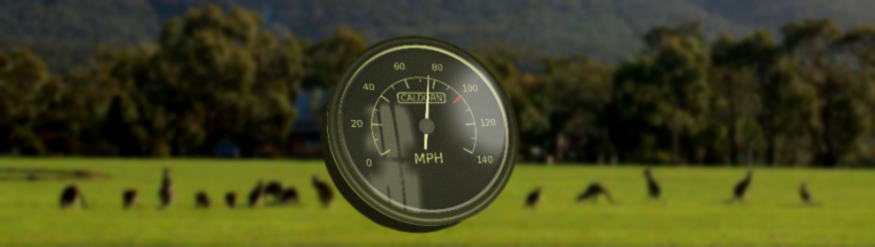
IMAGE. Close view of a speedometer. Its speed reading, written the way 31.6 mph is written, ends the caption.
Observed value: 75 mph
